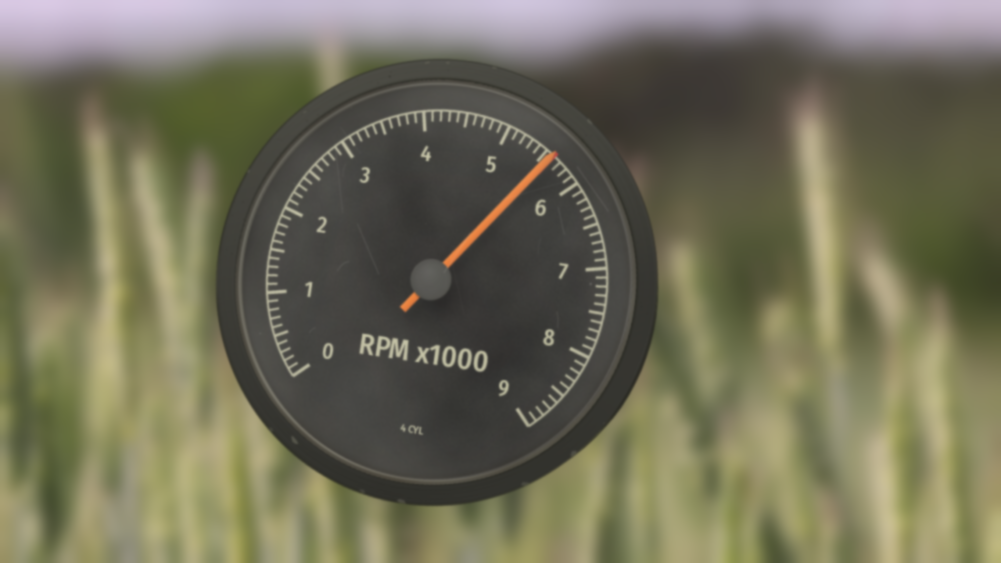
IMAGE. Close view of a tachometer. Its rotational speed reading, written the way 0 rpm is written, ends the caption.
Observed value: 5600 rpm
